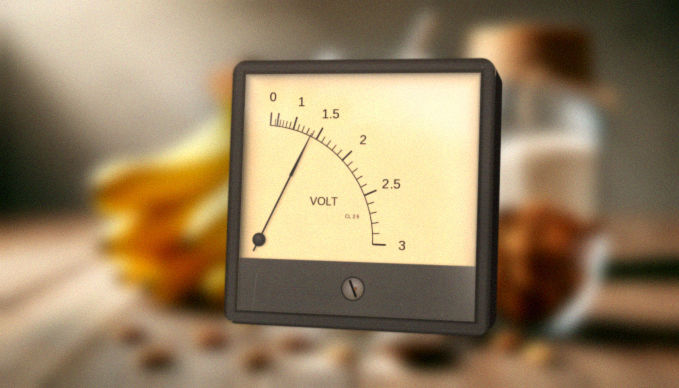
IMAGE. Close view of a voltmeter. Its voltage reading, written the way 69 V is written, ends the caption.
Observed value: 1.4 V
